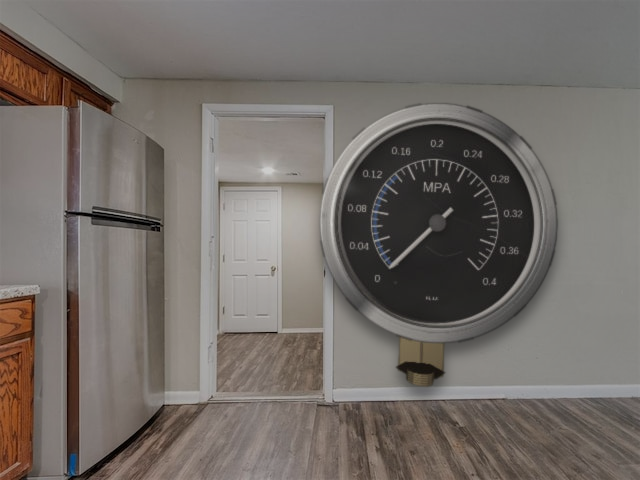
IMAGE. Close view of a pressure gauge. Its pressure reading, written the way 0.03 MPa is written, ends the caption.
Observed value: 0 MPa
